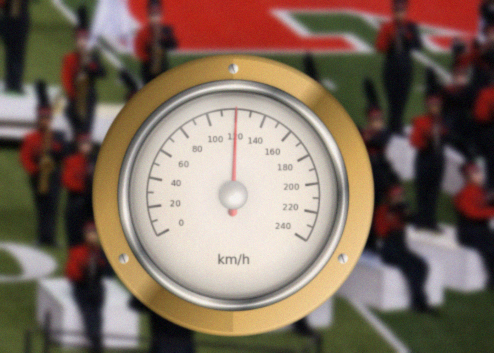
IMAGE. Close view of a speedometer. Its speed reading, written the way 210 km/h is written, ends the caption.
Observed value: 120 km/h
